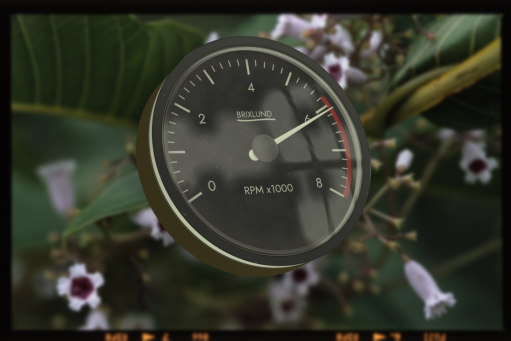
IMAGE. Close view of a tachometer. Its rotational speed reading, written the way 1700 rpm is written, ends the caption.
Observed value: 6100 rpm
